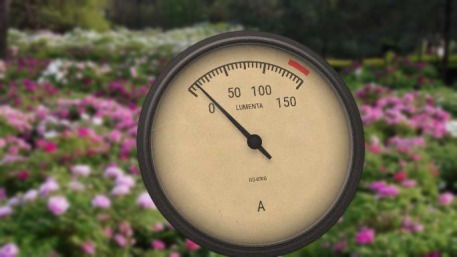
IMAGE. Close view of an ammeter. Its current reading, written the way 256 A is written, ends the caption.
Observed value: 10 A
